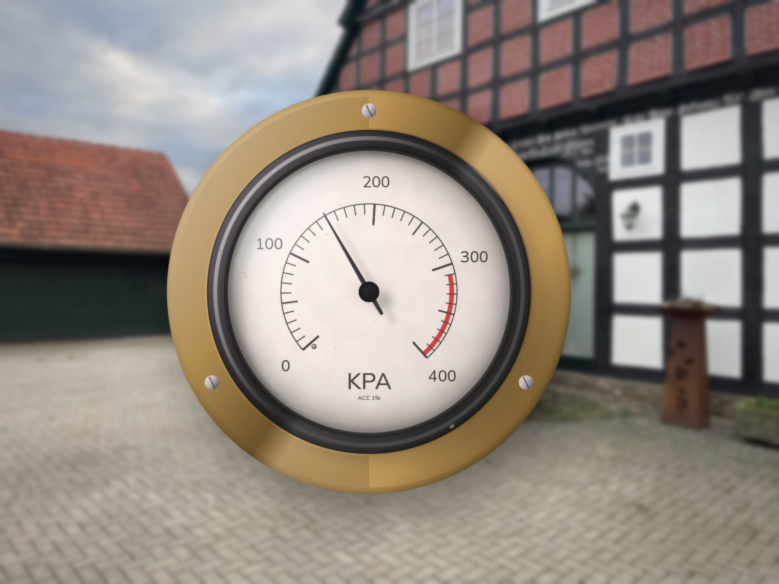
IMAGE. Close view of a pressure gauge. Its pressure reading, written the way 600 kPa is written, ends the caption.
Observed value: 150 kPa
